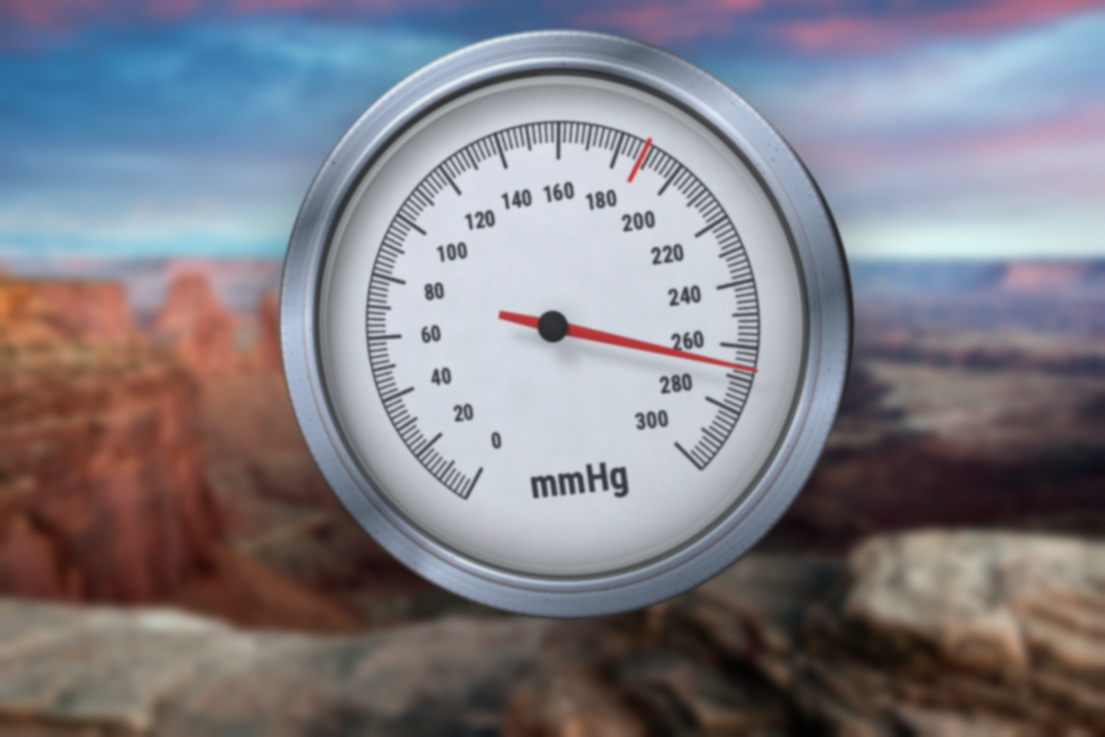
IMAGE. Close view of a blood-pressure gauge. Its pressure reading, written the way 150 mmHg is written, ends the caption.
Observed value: 266 mmHg
